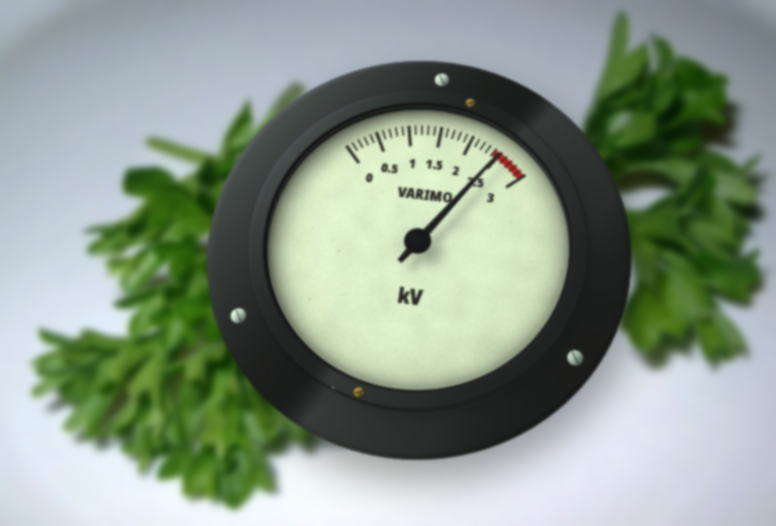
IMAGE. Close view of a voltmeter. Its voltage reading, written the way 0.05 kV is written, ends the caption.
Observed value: 2.5 kV
